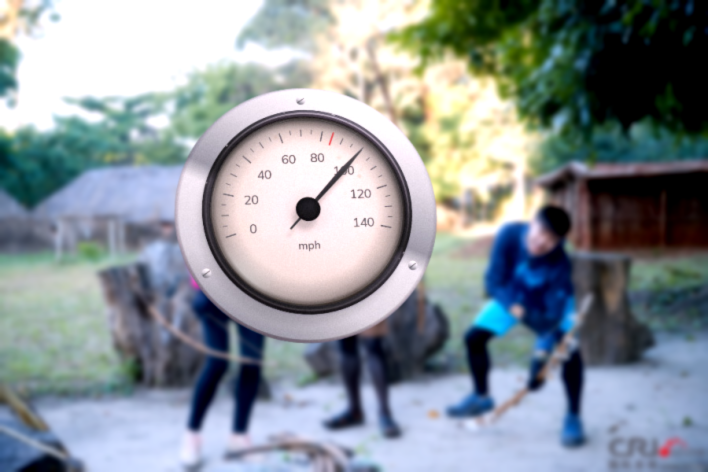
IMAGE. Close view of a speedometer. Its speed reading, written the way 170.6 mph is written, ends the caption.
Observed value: 100 mph
